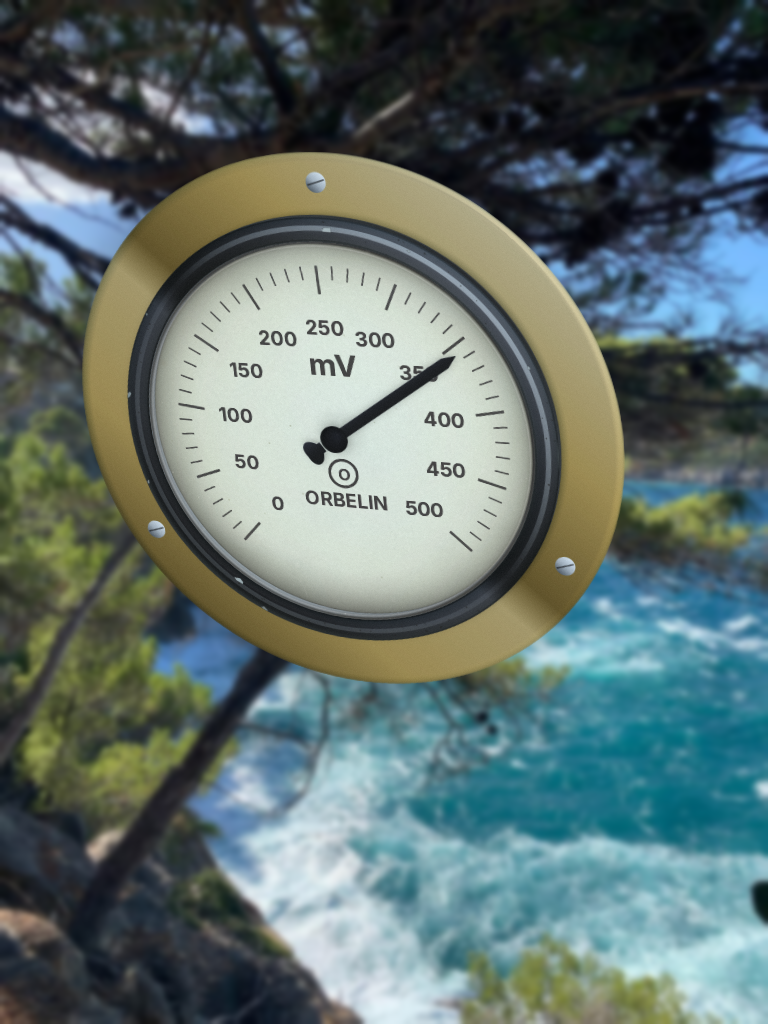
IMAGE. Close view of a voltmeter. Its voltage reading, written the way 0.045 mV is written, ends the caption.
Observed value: 355 mV
